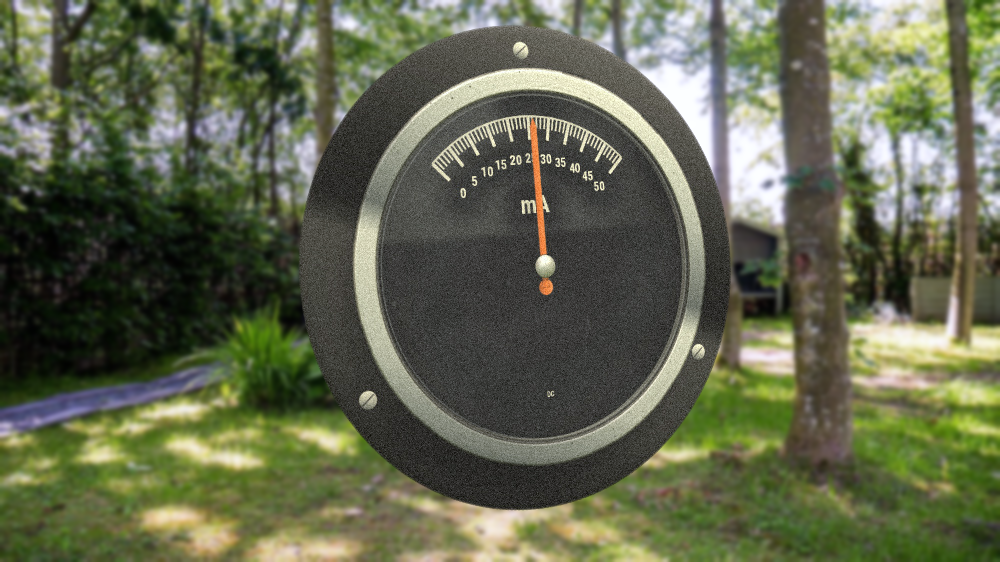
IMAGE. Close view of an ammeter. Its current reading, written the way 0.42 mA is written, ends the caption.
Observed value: 25 mA
